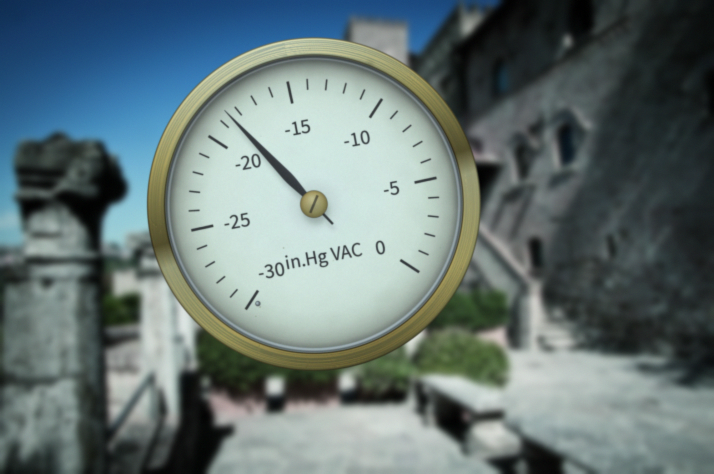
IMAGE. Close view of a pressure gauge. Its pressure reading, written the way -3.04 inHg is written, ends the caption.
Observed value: -18.5 inHg
